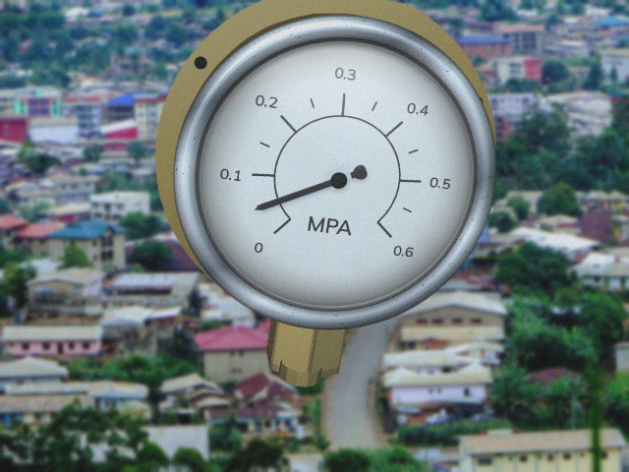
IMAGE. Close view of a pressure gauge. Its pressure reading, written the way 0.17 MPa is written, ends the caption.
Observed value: 0.05 MPa
